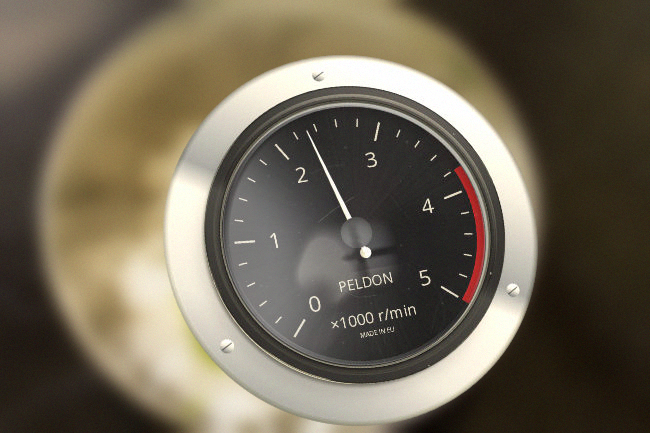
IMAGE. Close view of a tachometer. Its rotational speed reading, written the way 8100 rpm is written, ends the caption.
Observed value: 2300 rpm
